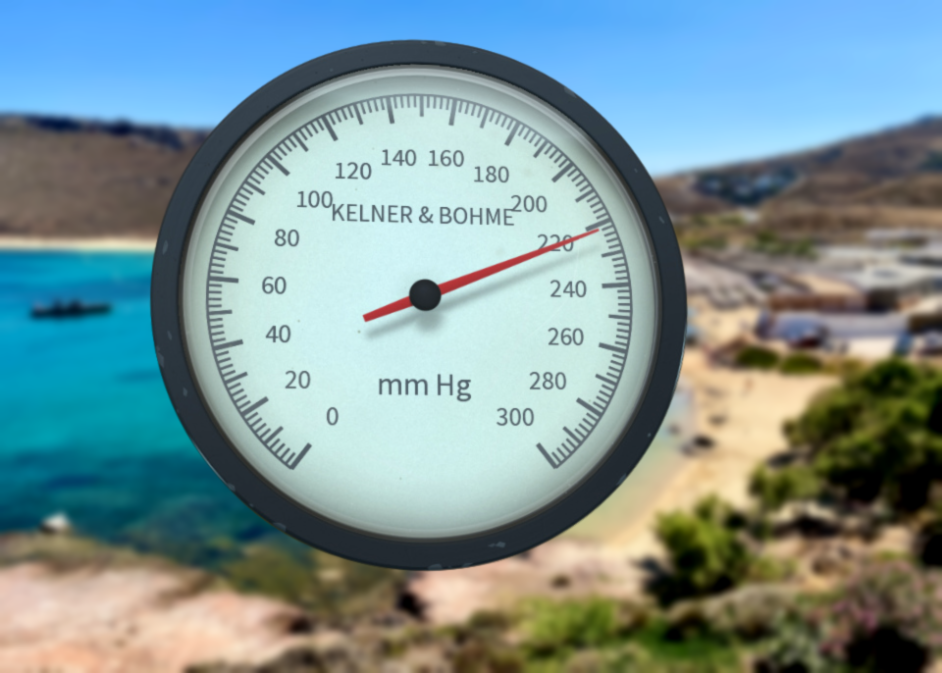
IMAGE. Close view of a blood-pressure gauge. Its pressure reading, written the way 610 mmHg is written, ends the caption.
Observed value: 222 mmHg
